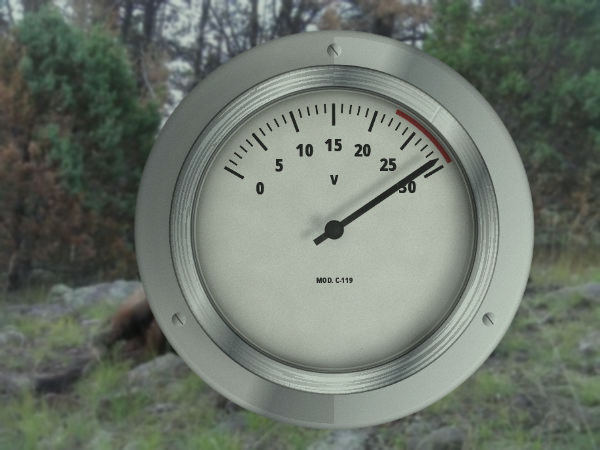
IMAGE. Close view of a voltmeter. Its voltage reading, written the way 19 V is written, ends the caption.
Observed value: 29 V
